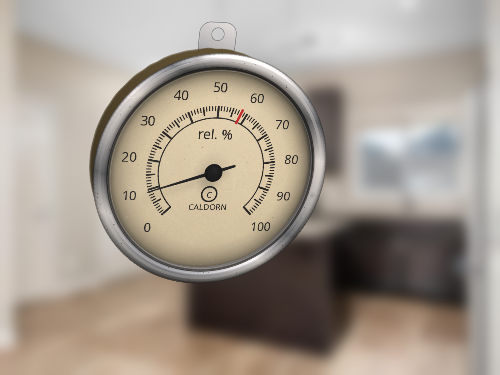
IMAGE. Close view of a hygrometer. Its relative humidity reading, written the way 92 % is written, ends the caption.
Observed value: 10 %
